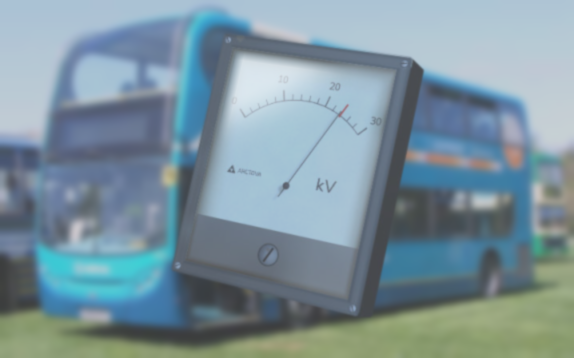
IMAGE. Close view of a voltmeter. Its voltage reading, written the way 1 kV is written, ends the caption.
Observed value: 24 kV
